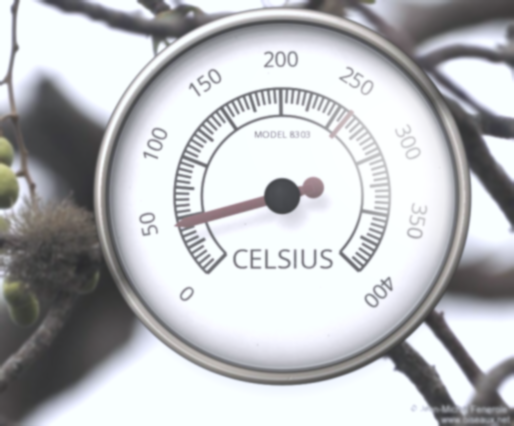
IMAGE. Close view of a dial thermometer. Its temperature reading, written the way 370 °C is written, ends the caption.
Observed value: 45 °C
